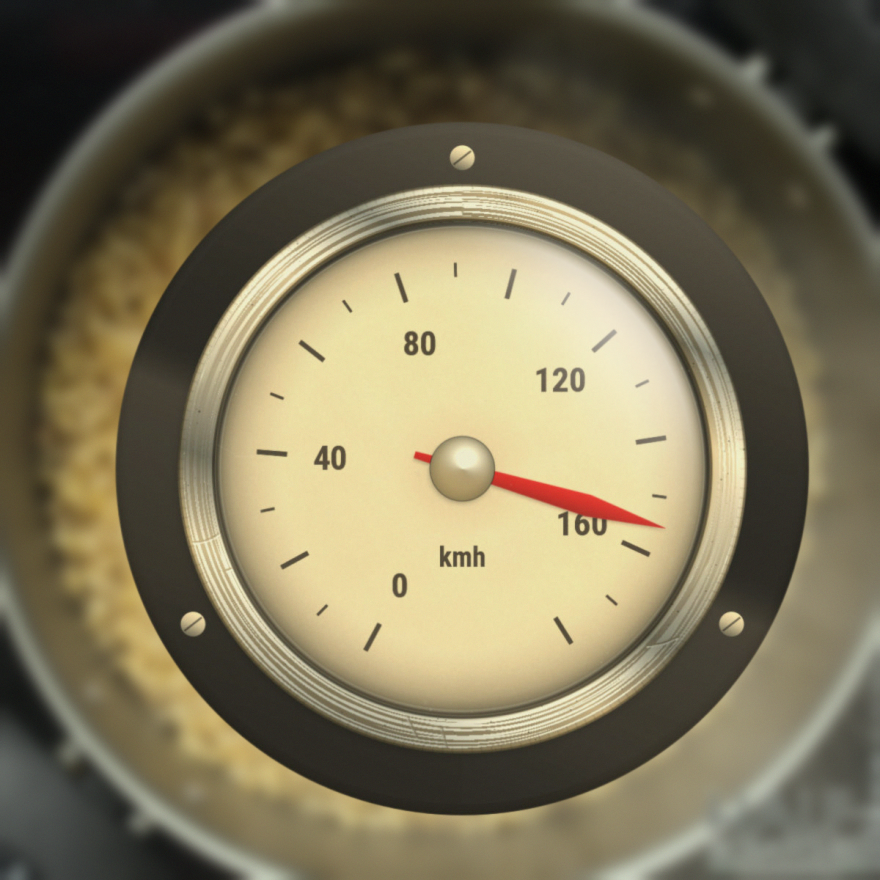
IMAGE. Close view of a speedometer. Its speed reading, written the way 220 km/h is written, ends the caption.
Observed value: 155 km/h
